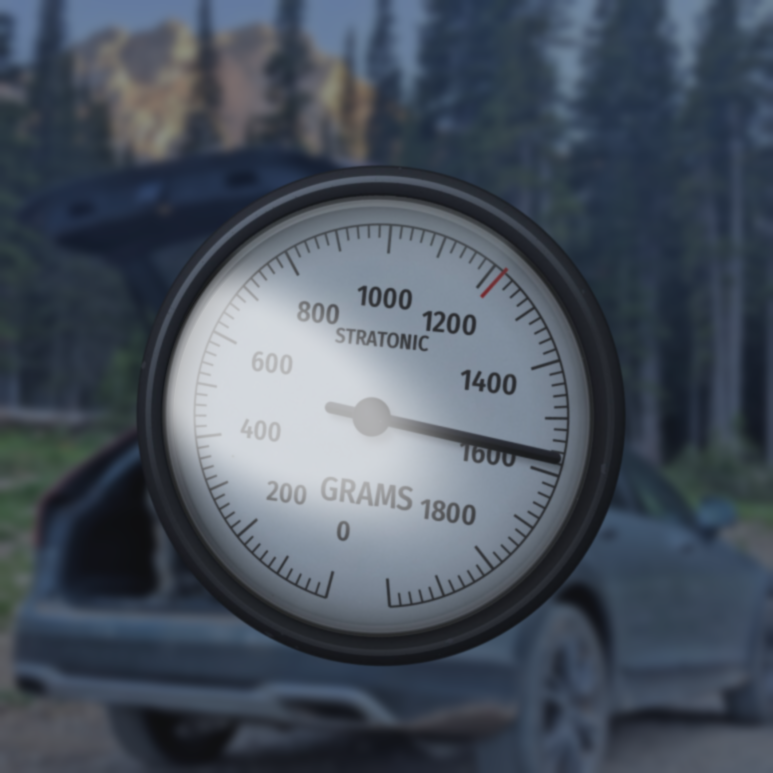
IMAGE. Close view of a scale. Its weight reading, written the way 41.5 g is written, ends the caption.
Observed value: 1570 g
